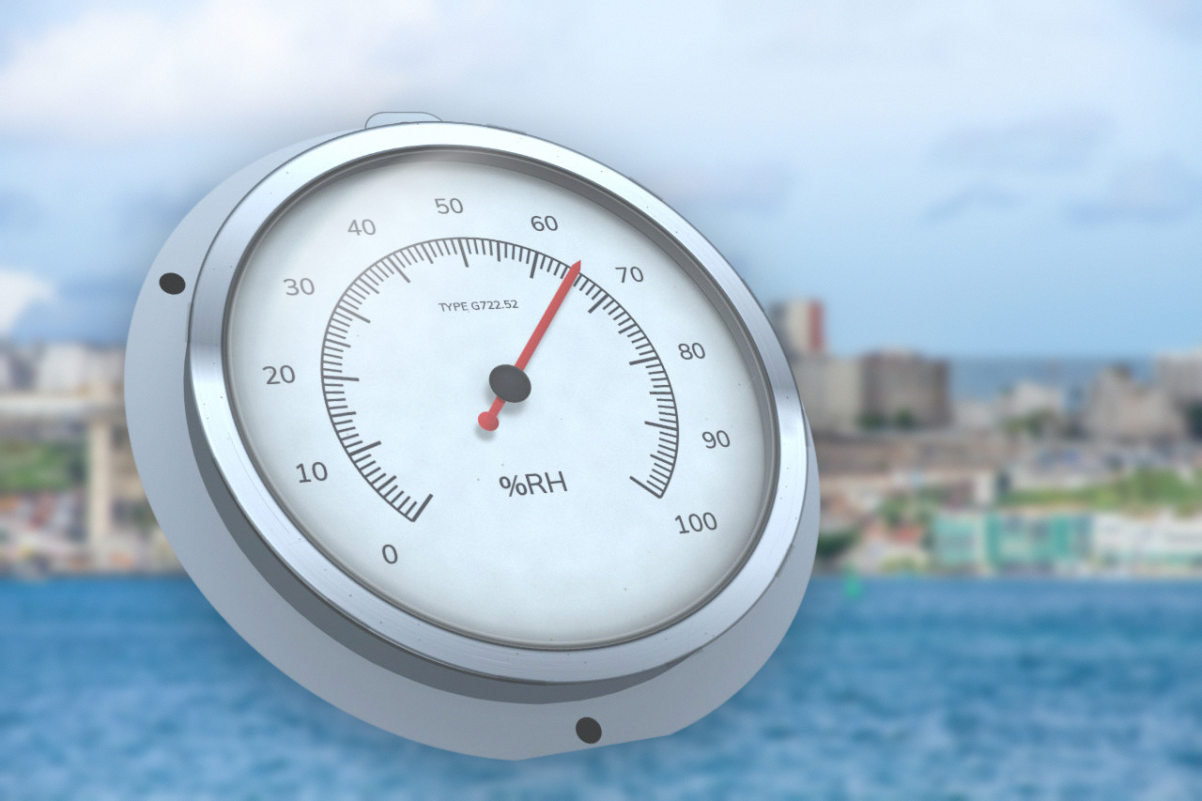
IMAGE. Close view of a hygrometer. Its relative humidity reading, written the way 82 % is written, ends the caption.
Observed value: 65 %
